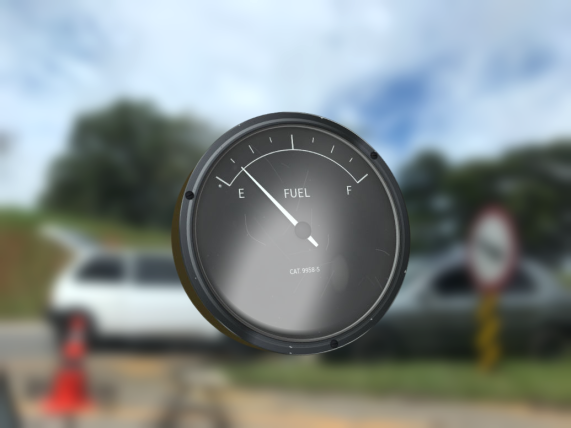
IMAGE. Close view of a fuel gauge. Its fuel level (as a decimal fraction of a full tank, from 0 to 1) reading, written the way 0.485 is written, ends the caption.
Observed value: 0.125
